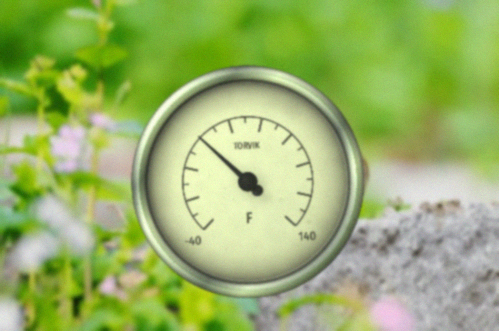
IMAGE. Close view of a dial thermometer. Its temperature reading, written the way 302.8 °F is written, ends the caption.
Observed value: 20 °F
